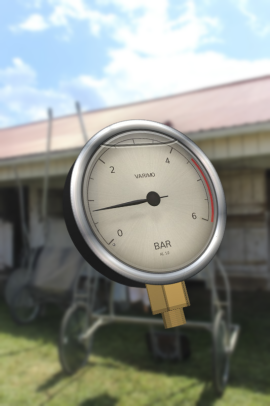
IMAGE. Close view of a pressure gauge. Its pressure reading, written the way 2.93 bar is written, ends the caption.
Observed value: 0.75 bar
